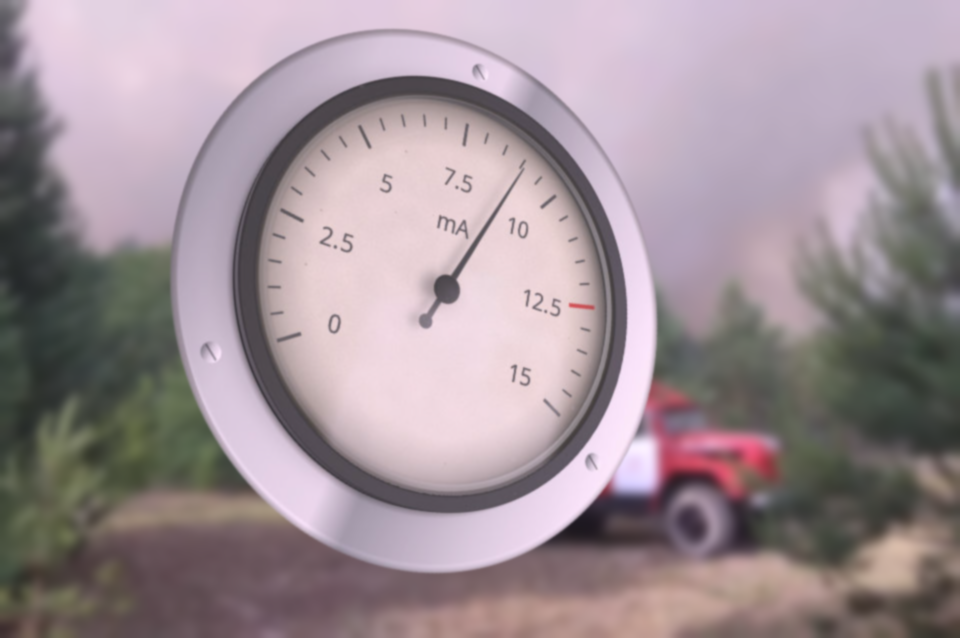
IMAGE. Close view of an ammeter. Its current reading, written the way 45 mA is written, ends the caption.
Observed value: 9 mA
